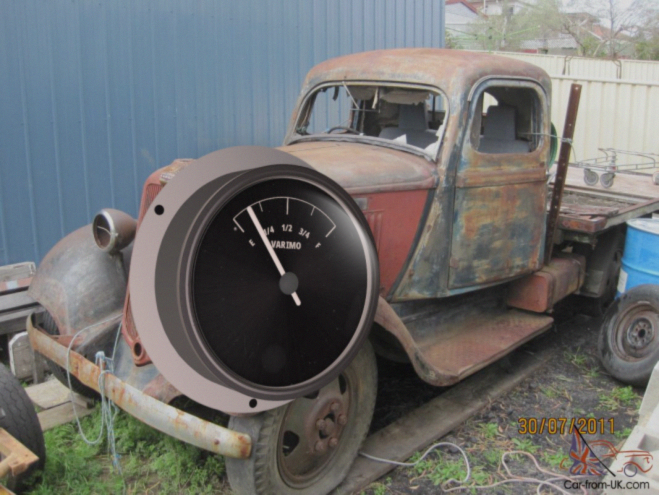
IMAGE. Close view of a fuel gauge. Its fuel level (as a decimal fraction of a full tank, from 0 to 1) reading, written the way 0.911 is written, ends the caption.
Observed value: 0.125
